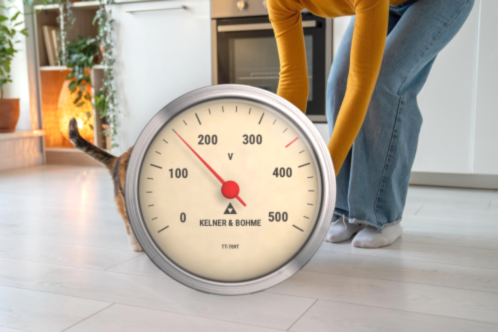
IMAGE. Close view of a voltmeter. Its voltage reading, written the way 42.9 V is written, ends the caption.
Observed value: 160 V
